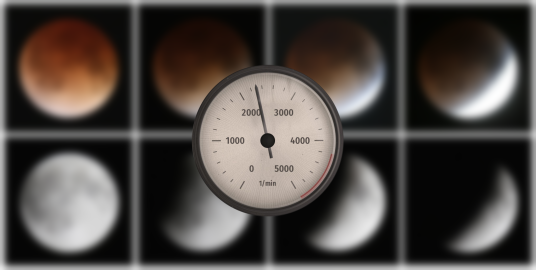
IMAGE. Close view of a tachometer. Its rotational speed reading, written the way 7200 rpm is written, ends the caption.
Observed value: 2300 rpm
